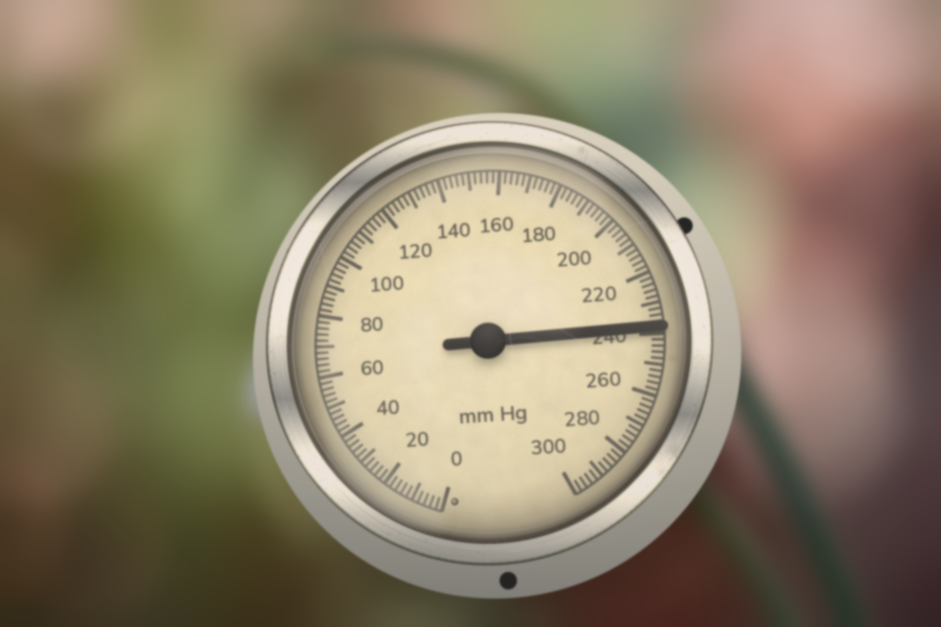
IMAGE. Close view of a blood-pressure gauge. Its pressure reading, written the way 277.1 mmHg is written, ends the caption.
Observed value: 238 mmHg
